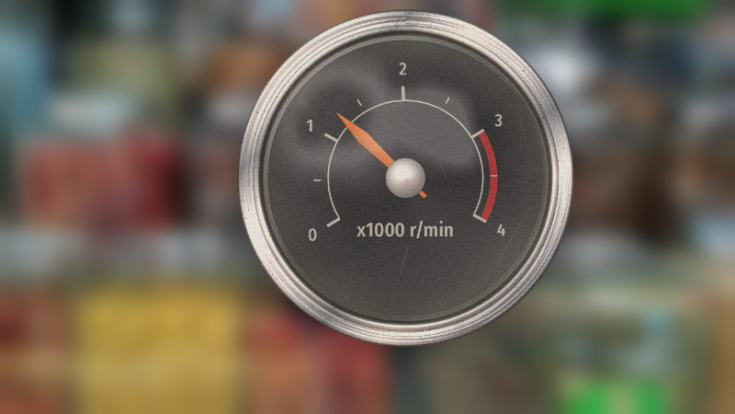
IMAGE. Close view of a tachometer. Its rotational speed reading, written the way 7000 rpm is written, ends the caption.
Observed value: 1250 rpm
